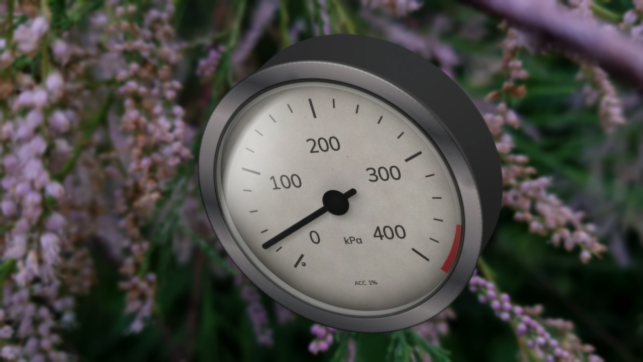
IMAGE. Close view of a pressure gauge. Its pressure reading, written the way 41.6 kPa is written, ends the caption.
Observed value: 30 kPa
